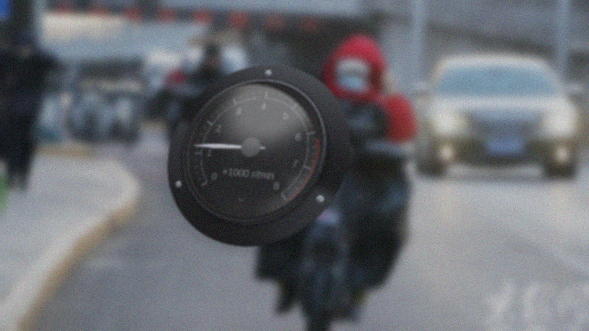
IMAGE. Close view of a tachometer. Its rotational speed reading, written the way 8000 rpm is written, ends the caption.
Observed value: 1200 rpm
